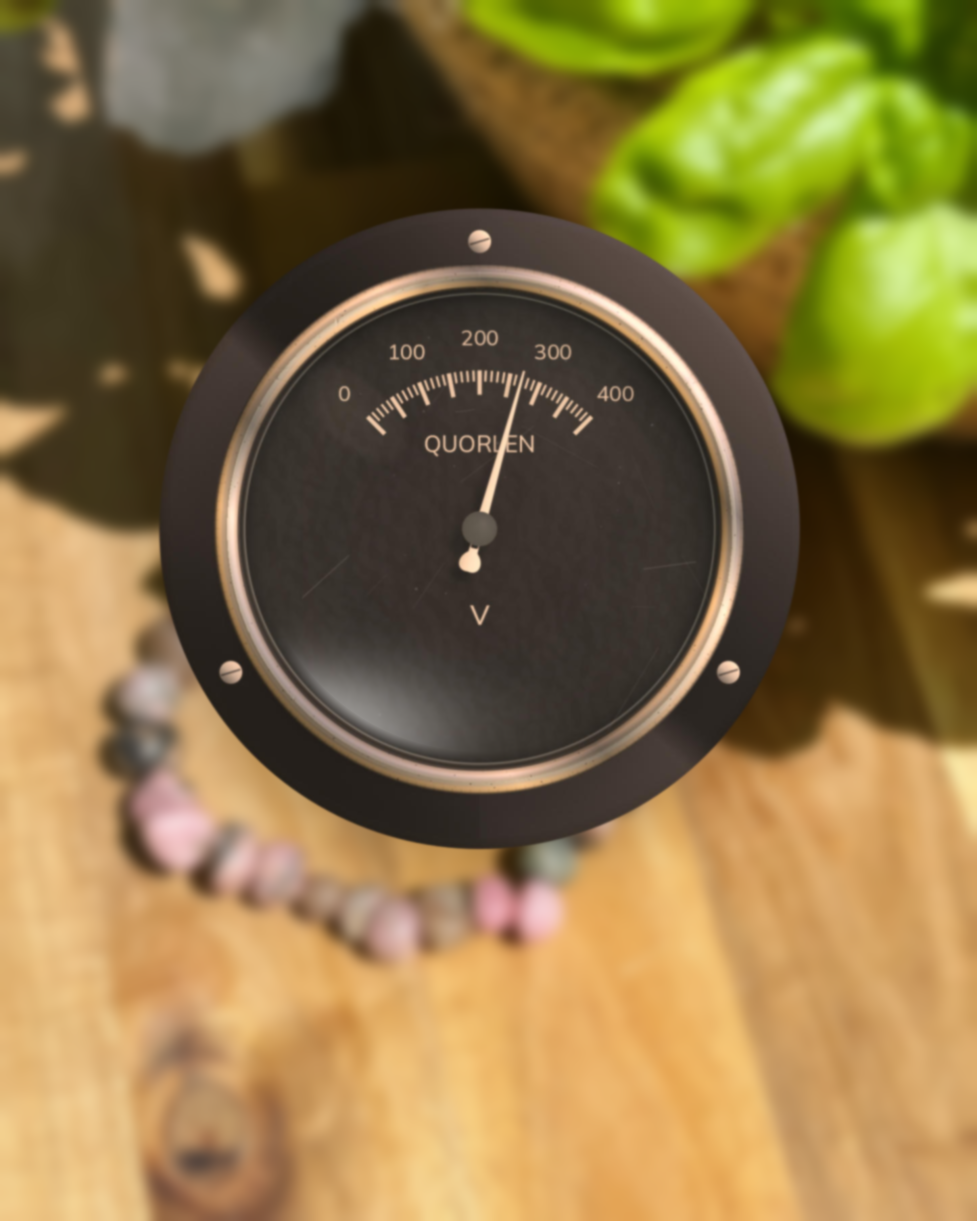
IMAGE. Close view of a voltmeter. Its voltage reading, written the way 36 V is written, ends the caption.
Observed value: 270 V
